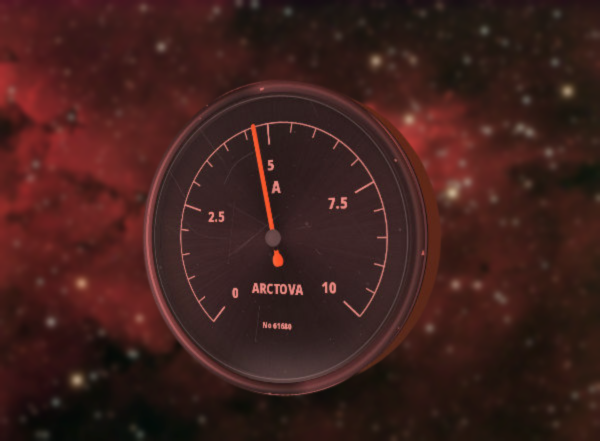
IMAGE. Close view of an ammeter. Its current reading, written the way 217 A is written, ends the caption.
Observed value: 4.75 A
